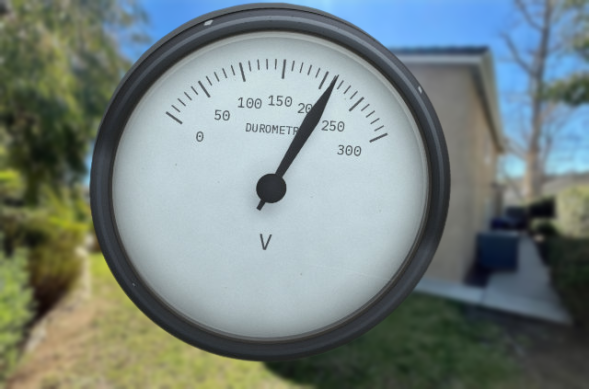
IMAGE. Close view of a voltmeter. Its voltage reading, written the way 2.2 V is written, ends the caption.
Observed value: 210 V
